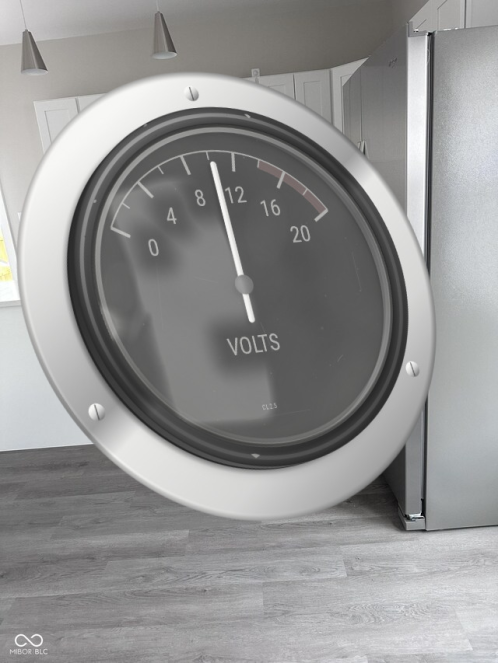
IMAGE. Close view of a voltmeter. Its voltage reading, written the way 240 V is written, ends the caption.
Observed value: 10 V
